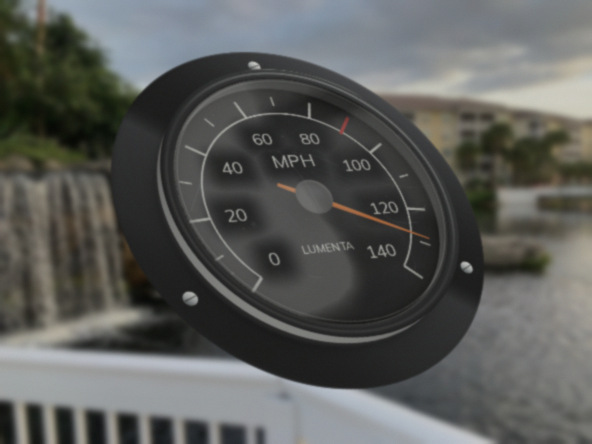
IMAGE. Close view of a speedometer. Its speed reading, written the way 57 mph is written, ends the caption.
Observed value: 130 mph
